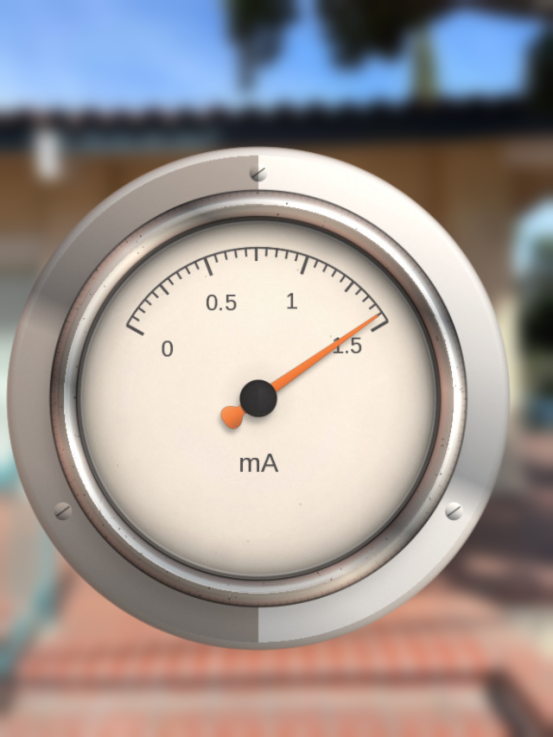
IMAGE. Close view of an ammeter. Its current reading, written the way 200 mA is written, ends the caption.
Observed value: 1.45 mA
